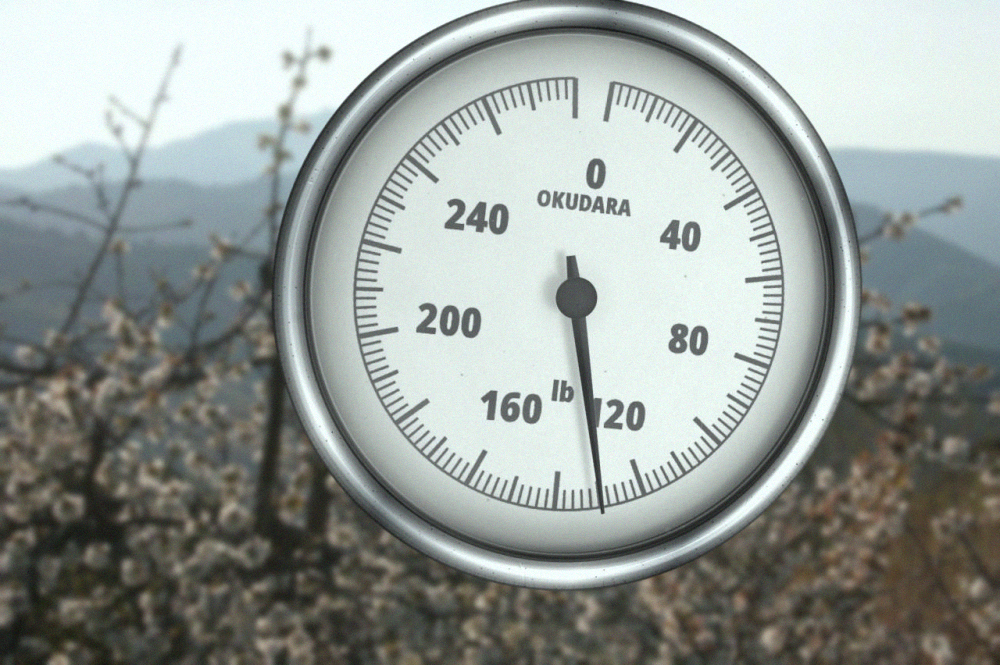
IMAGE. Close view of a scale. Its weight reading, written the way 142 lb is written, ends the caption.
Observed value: 130 lb
